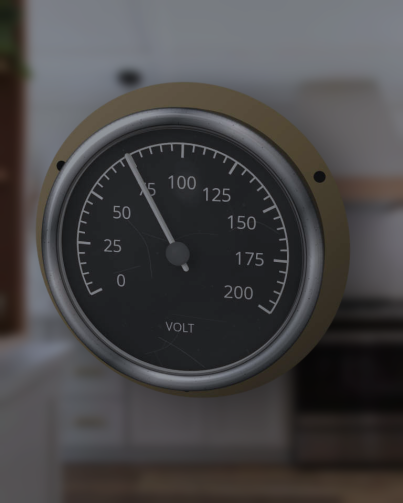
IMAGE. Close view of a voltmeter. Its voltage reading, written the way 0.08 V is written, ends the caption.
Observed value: 75 V
